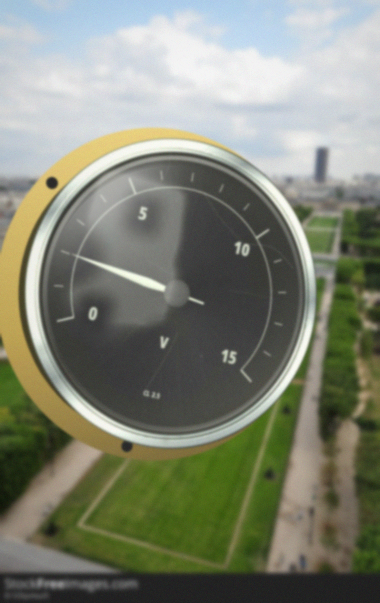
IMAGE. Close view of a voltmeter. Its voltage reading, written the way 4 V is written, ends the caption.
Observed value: 2 V
